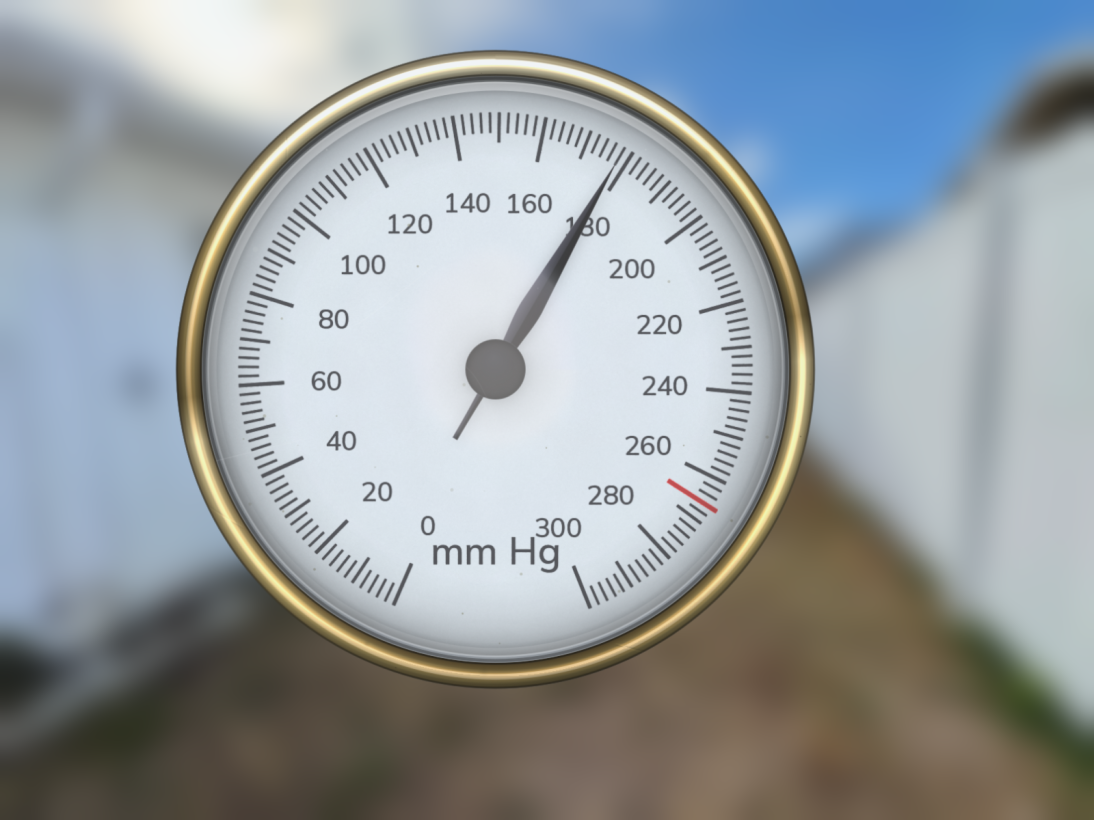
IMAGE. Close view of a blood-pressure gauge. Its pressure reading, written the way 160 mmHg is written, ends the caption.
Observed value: 178 mmHg
